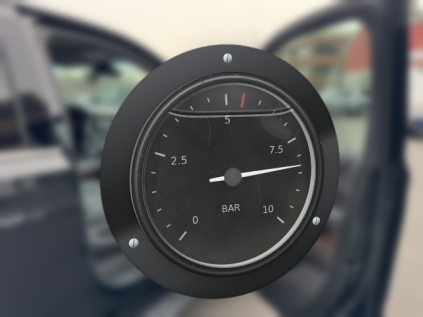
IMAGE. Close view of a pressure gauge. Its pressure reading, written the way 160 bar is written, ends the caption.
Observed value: 8.25 bar
